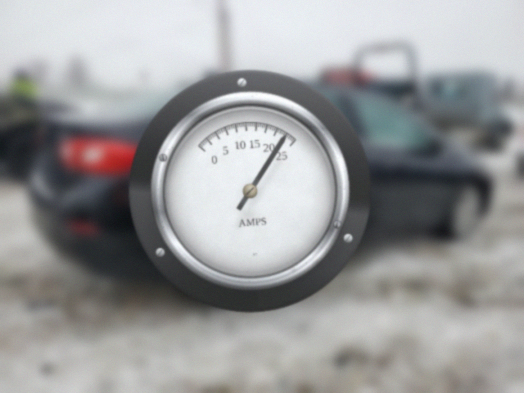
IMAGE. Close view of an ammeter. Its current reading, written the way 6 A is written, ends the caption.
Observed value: 22.5 A
